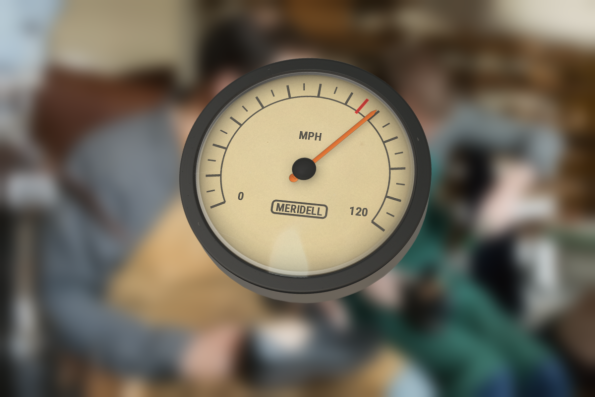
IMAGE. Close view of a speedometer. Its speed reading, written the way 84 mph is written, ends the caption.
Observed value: 80 mph
